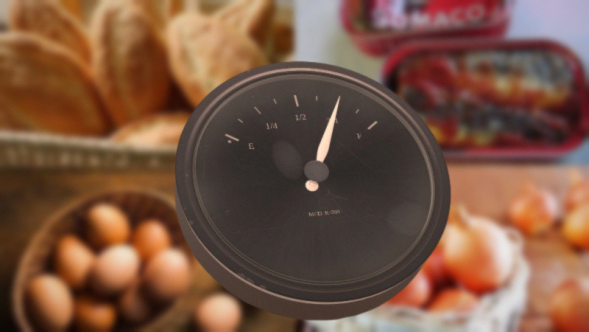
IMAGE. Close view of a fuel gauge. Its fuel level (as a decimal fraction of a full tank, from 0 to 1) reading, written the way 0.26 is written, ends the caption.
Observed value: 0.75
